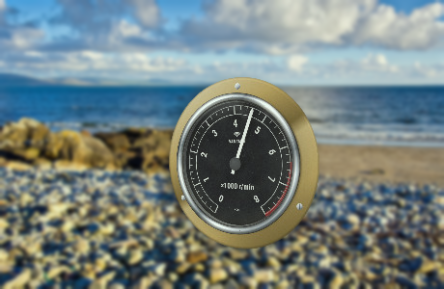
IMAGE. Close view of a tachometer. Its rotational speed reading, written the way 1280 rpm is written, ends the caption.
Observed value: 4600 rpm
